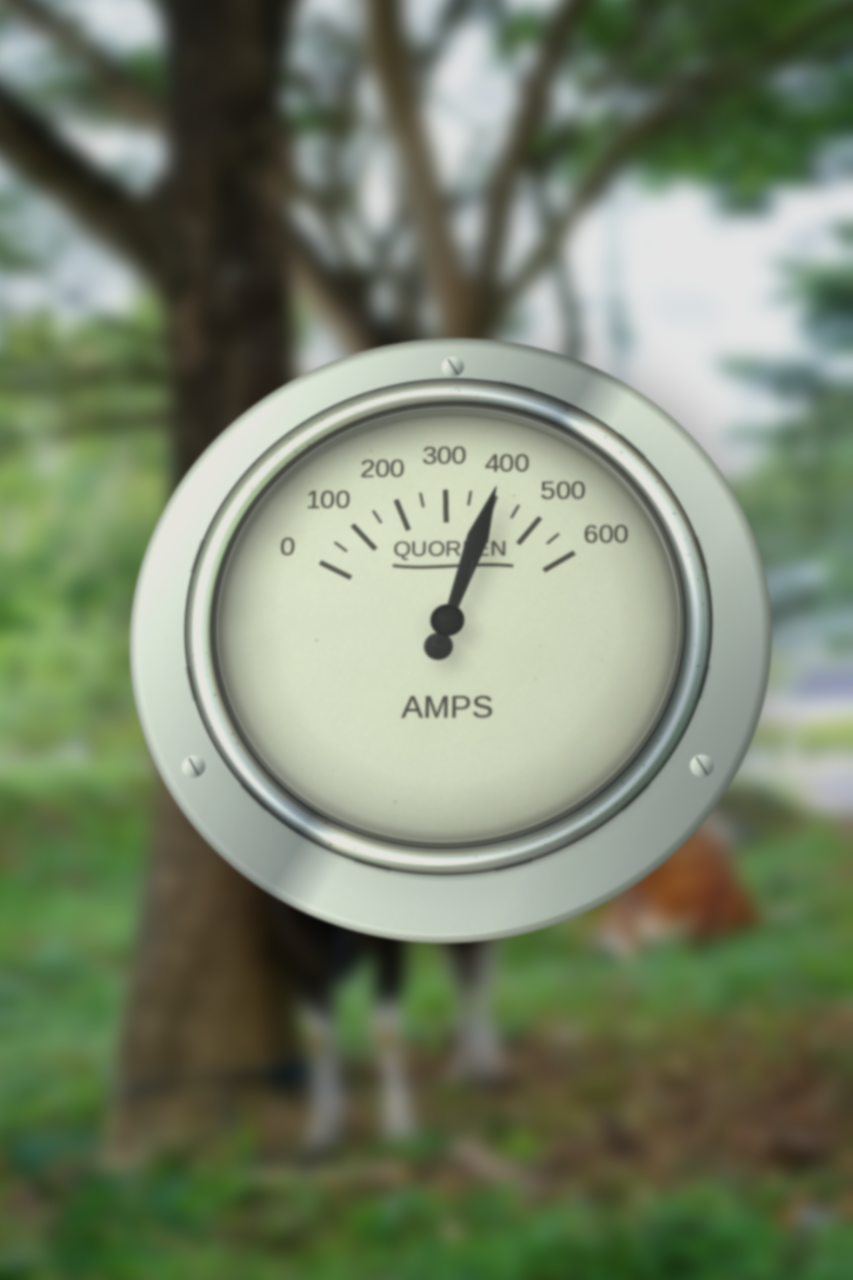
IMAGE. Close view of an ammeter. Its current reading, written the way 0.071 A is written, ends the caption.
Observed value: 400 A
